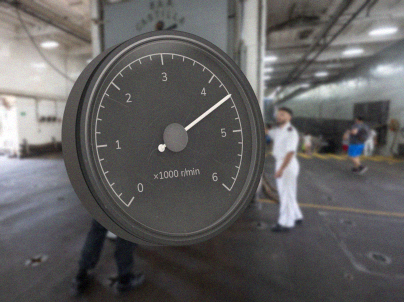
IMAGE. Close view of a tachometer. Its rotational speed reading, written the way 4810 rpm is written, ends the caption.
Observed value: 4400 rpm
